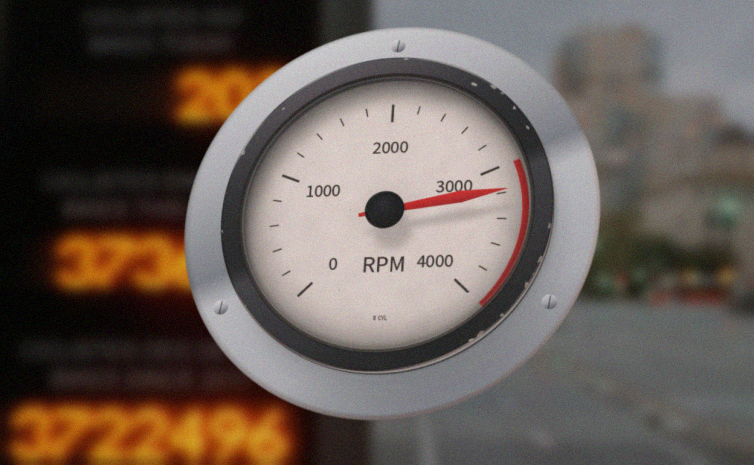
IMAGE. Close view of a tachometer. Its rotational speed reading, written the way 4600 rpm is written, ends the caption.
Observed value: 3200 rpm
